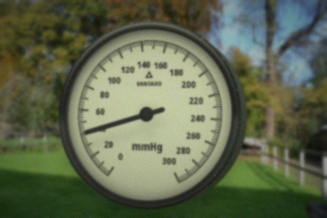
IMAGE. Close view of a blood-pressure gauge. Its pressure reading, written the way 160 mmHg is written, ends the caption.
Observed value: 40 mmHg
